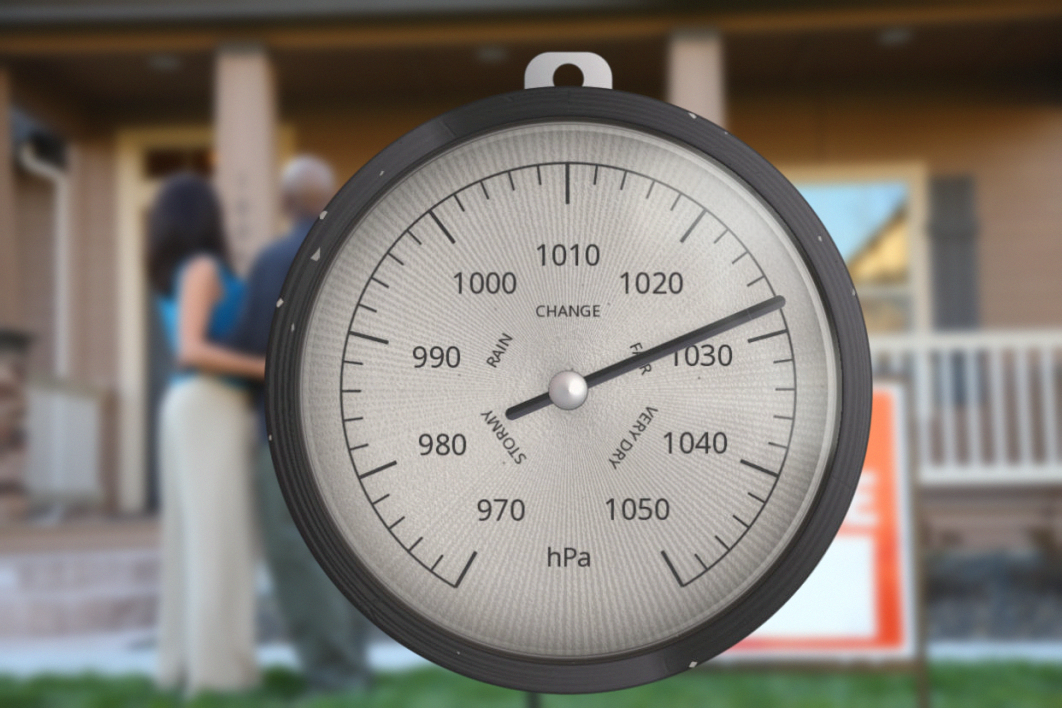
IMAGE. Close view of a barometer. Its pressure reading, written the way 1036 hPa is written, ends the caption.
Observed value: 1028 hPa
